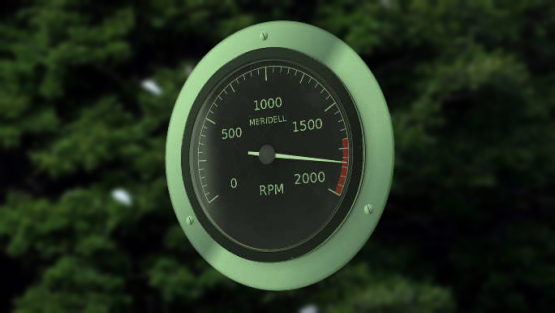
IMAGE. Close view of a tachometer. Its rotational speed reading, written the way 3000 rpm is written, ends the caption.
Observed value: 1825 rpm
